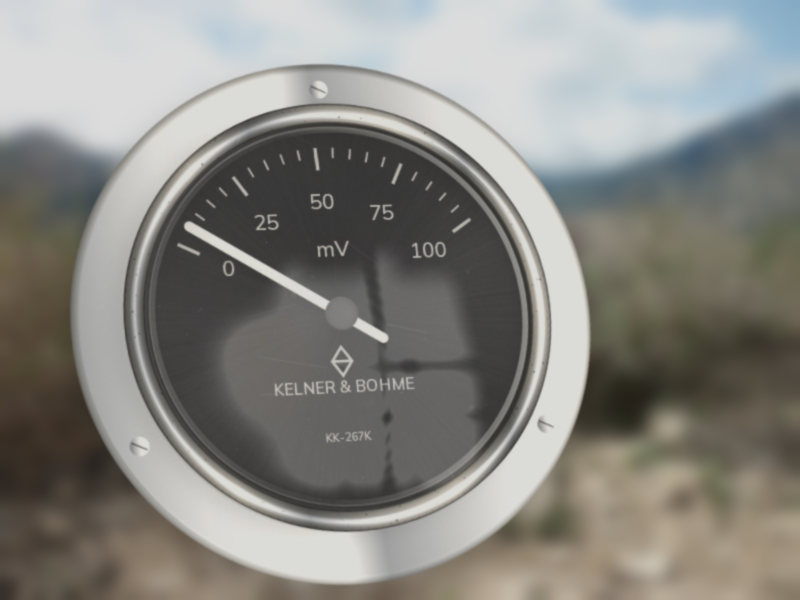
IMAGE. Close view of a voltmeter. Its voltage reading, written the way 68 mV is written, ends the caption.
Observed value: 5 mV
